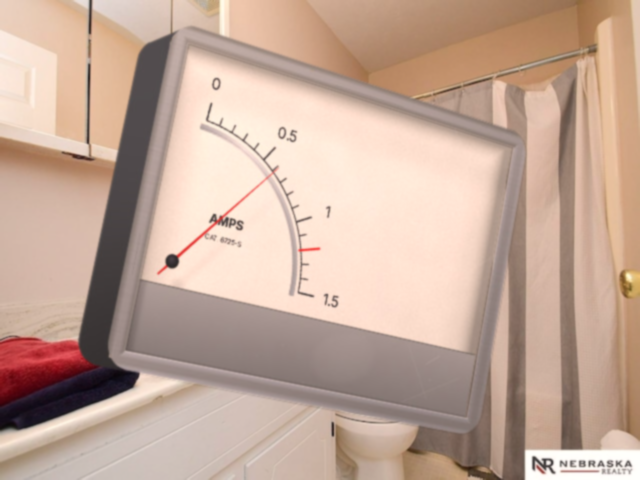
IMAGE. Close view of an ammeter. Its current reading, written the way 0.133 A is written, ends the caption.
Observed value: 0.6 A
